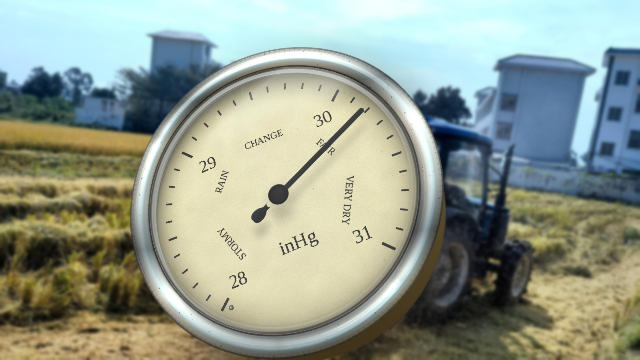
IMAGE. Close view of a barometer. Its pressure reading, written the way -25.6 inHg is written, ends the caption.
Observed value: 30.2 inHg
